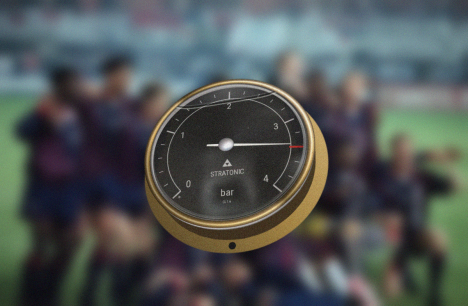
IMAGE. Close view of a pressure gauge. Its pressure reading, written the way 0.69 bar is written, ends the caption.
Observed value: 3.4 bar
